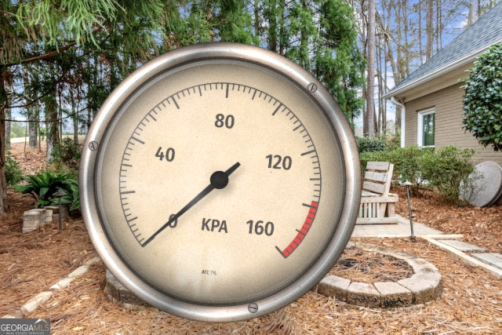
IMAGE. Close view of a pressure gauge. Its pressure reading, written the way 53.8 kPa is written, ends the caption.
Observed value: 0 kPa
